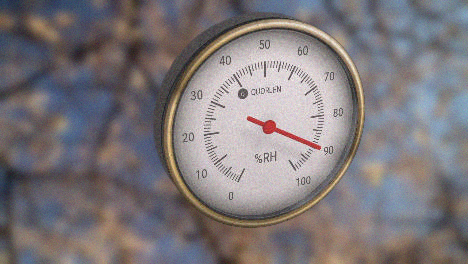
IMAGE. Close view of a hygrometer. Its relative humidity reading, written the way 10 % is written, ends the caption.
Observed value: 90 %
